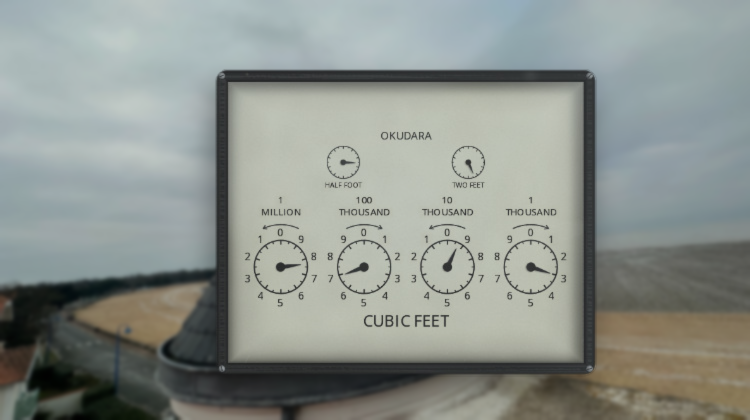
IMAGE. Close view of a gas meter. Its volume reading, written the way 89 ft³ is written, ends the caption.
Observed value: 769300 ft³
